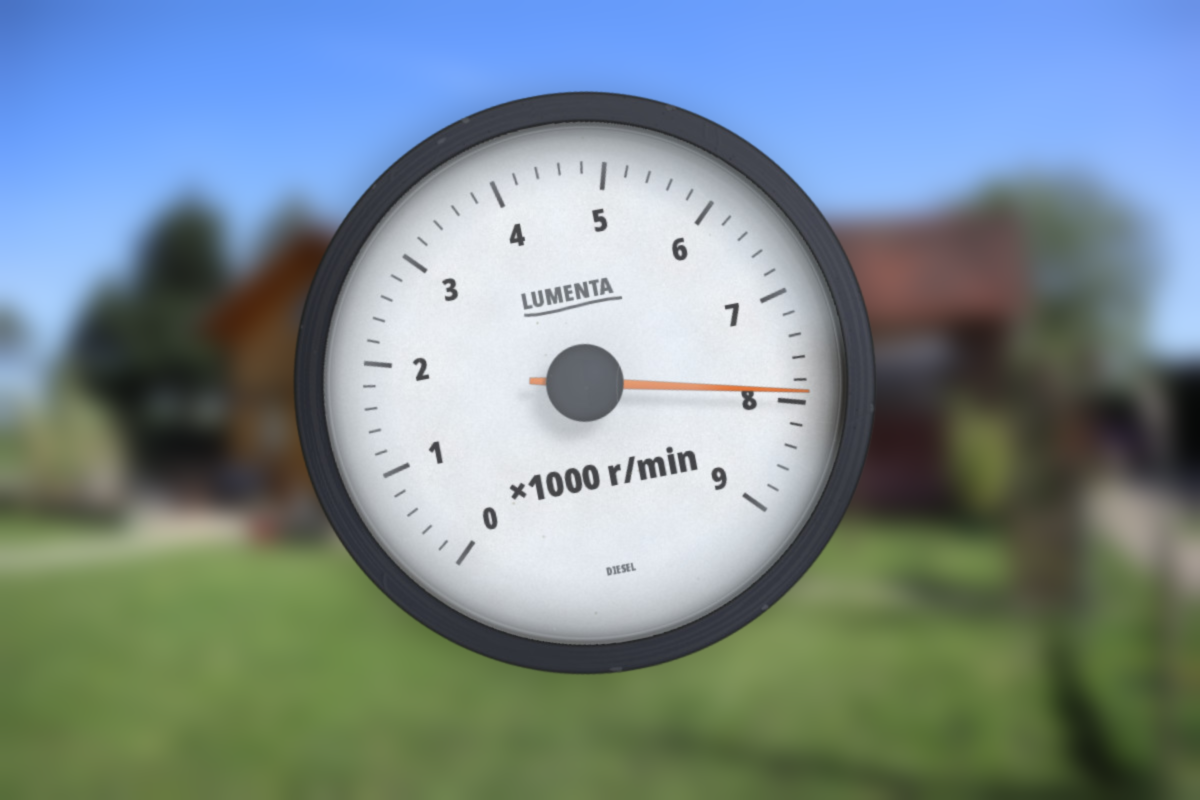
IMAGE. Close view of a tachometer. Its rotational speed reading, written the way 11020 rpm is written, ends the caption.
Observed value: 7900 rpm
